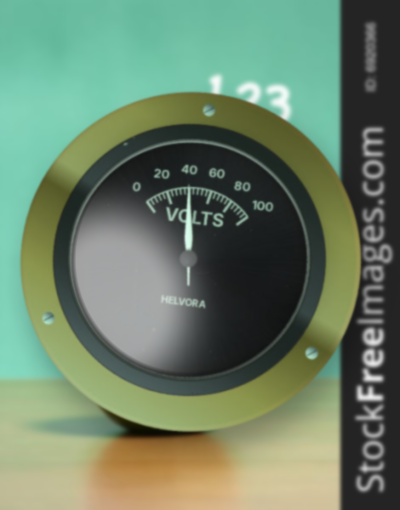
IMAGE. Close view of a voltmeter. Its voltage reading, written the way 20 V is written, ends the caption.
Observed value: 40 V
